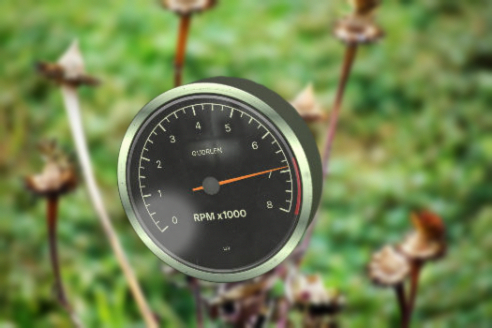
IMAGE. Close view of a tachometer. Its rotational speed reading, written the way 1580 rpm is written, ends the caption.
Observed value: 6875 rpm
